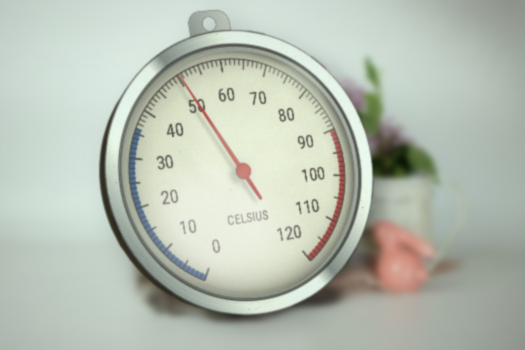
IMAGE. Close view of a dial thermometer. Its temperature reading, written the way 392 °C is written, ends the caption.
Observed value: 50 °C
